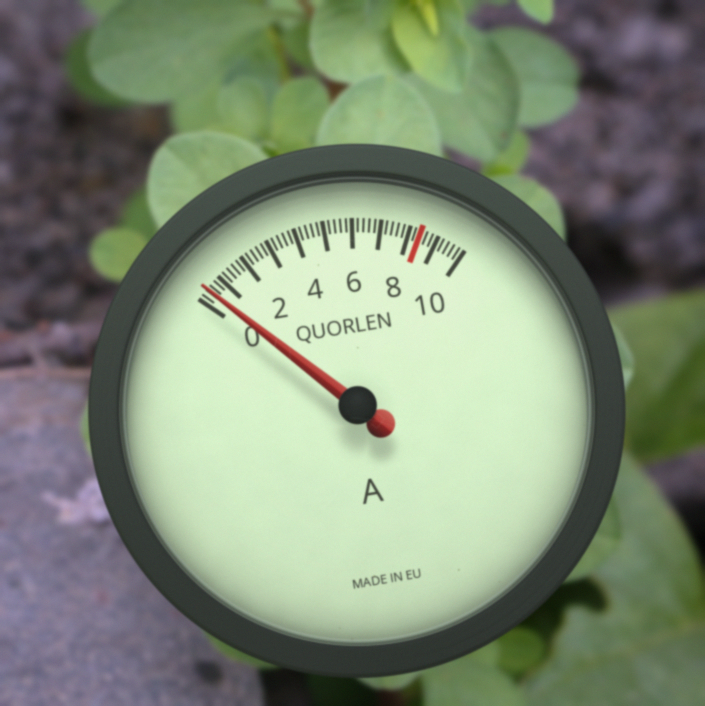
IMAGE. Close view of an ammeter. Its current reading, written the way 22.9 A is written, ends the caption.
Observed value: 0.4 A
